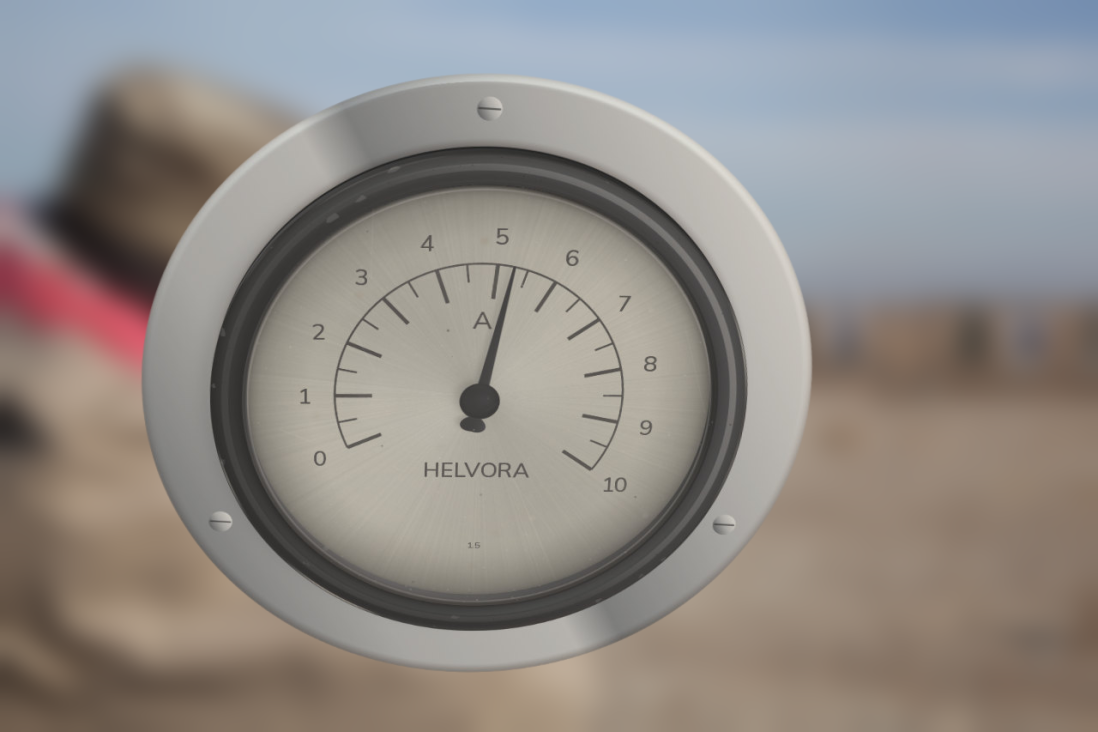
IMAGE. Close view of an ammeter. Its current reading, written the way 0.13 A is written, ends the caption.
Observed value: 5.25 A
